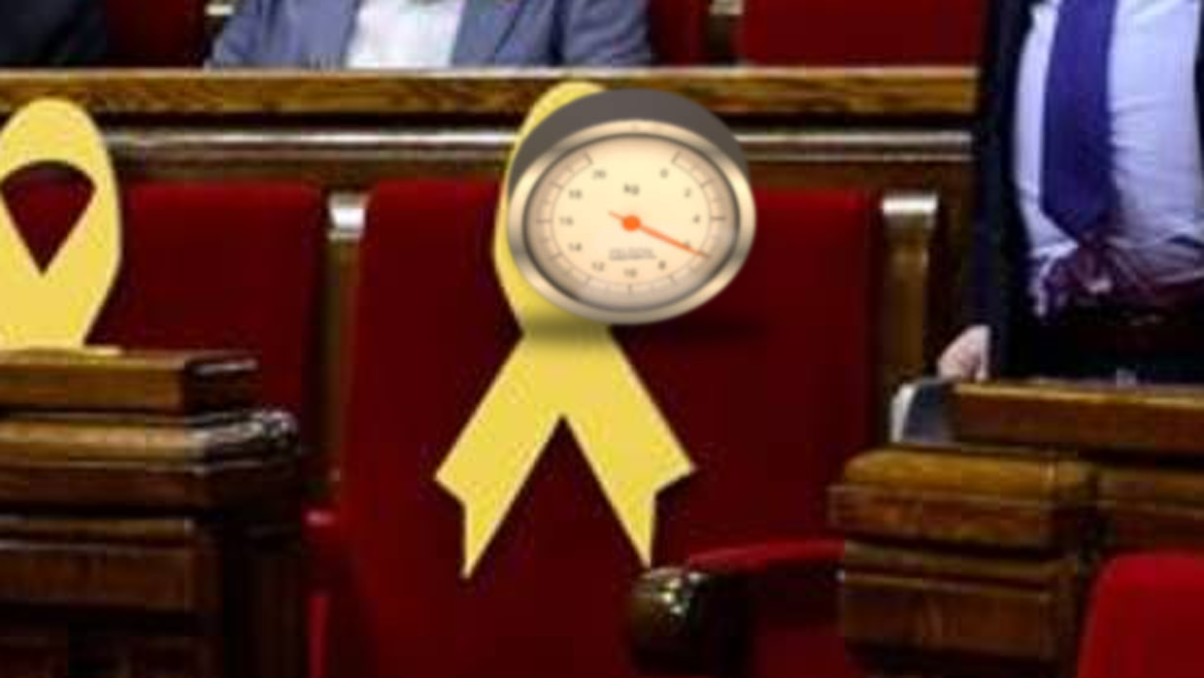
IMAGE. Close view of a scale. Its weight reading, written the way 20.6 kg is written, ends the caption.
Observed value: 6 kg
